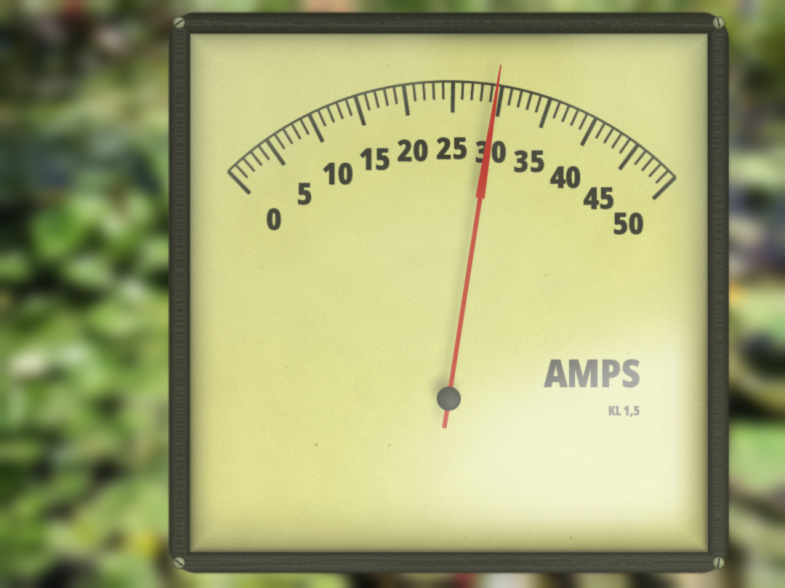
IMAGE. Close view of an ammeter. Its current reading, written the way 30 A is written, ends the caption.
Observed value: 29.5 A
